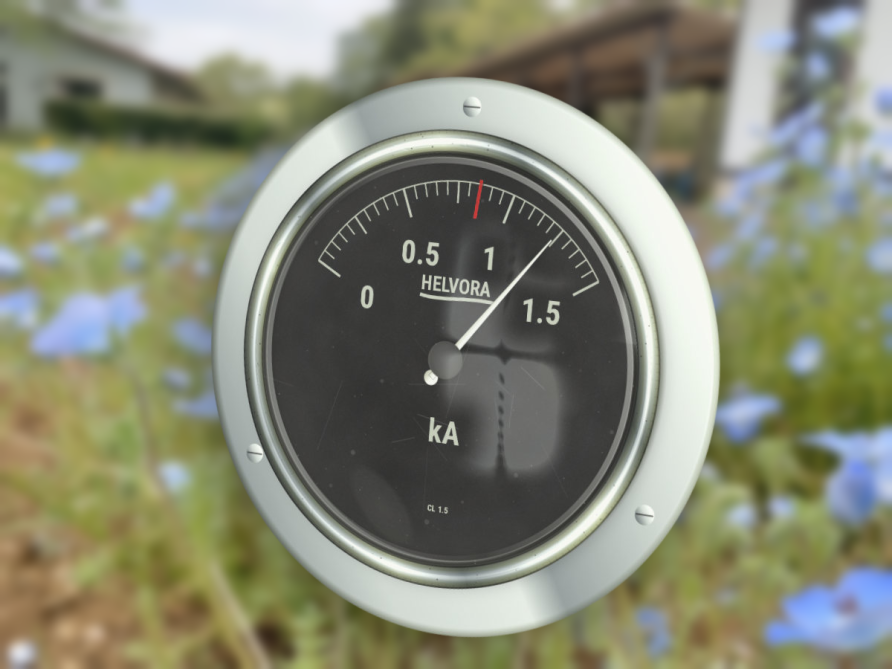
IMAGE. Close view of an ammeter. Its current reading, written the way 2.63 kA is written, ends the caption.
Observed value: 1.25 kA
